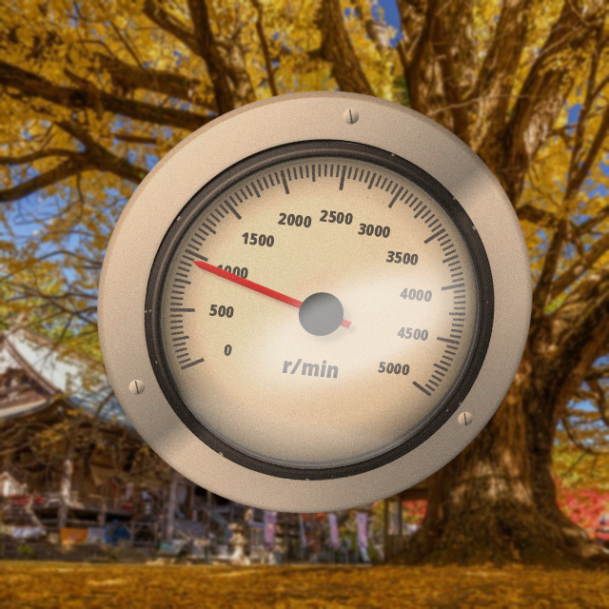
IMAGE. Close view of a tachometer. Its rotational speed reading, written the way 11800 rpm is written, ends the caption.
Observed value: 950 rpm
